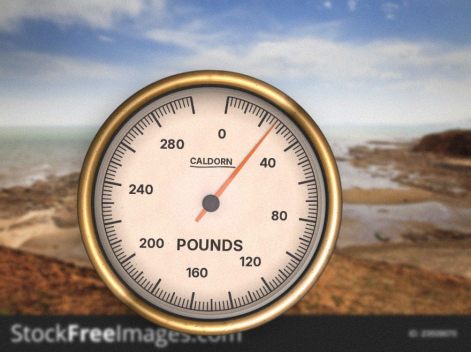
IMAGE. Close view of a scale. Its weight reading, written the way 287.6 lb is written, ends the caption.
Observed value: 26 lb
